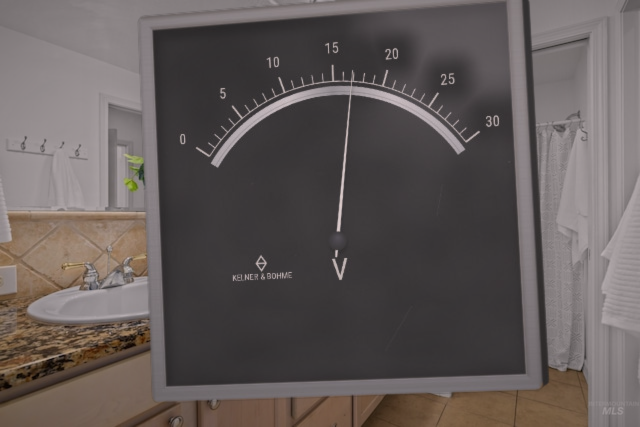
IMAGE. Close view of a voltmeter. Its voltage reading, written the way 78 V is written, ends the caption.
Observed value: 17 V
